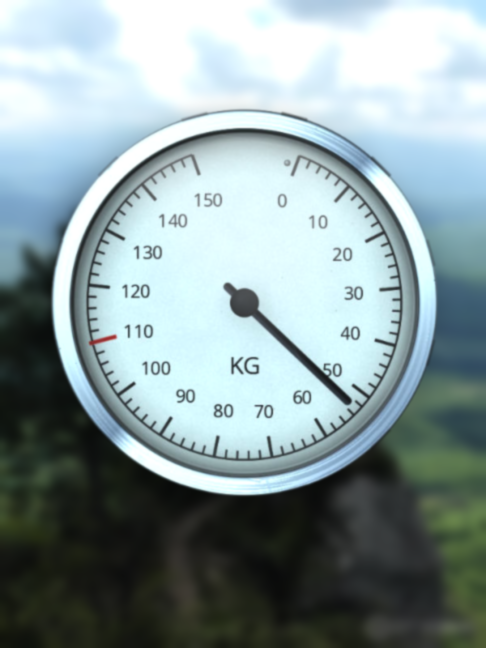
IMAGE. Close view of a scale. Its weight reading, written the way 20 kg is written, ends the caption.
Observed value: 53 kg
